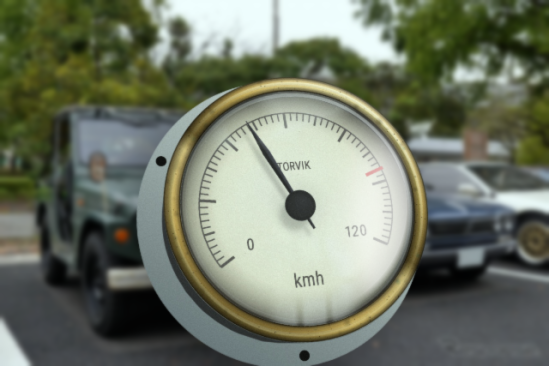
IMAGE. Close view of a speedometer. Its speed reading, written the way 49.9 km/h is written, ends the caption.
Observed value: 48 km/h
